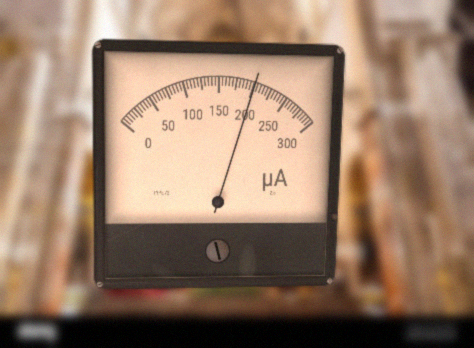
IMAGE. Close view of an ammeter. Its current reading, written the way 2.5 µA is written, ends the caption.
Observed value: 200 µA
